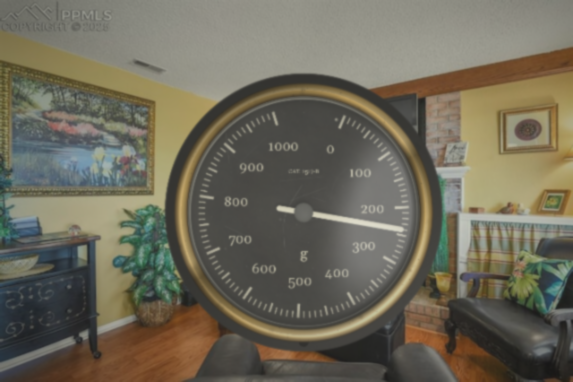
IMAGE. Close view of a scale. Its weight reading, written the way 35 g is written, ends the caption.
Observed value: 240 g
